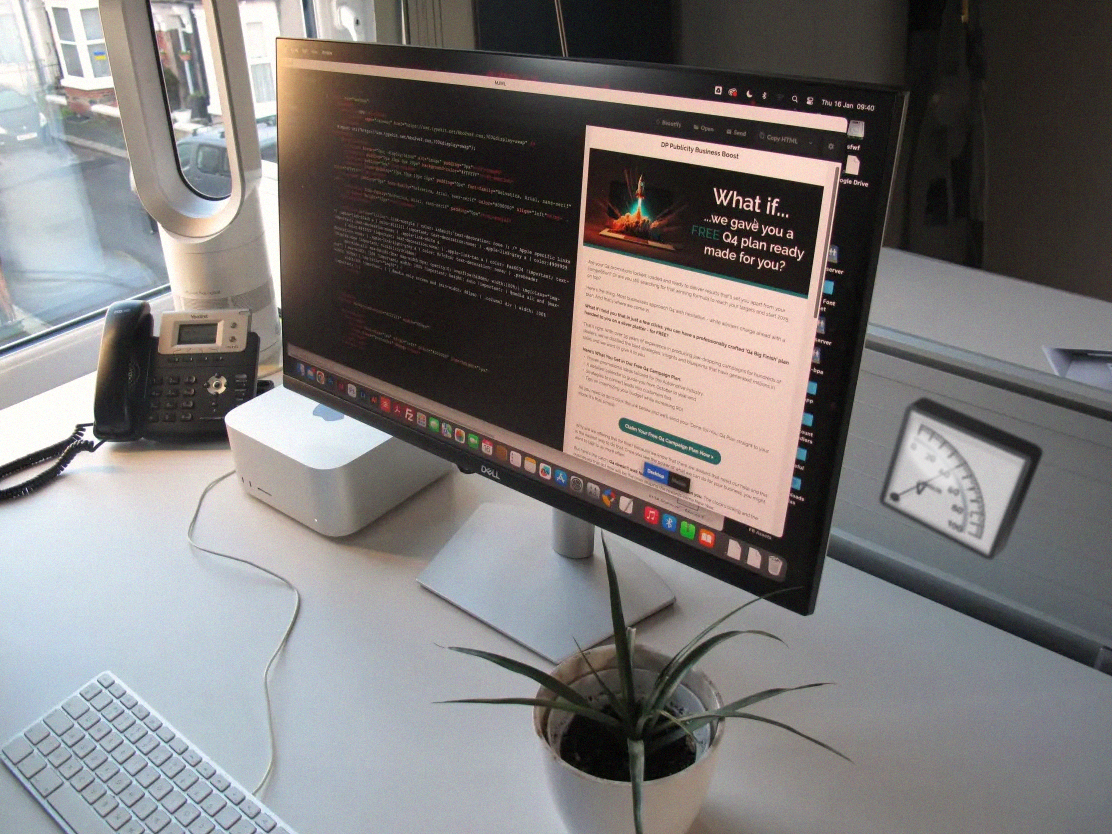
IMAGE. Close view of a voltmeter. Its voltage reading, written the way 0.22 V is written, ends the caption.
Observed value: 40 V
